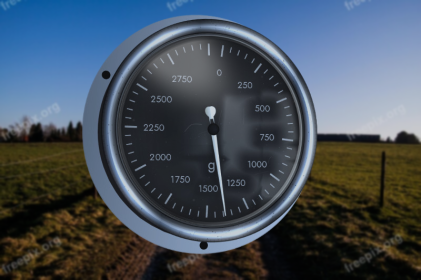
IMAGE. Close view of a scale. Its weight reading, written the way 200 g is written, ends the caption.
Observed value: 1400 g
